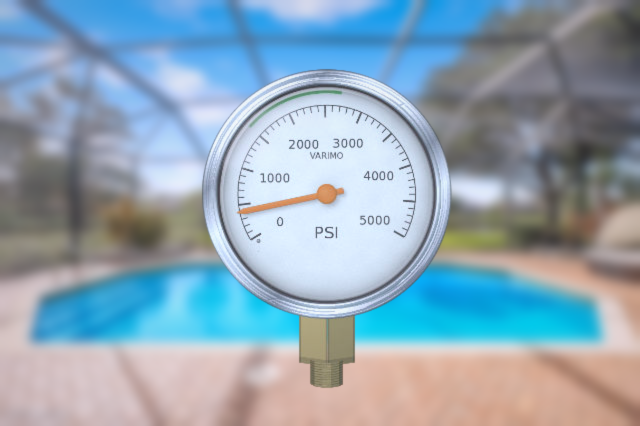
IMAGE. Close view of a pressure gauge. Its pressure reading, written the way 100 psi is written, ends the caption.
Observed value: 400 psi
